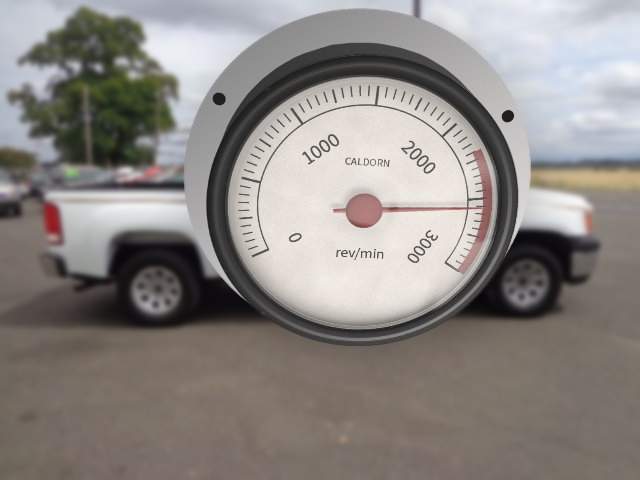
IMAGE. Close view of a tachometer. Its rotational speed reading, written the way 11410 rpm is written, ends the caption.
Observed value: 2550 rpm
